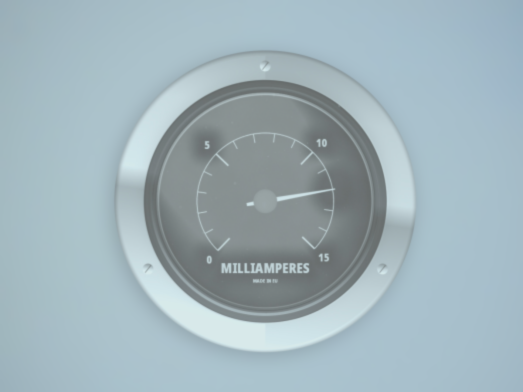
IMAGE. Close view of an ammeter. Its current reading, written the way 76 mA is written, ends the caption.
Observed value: 12 mA
